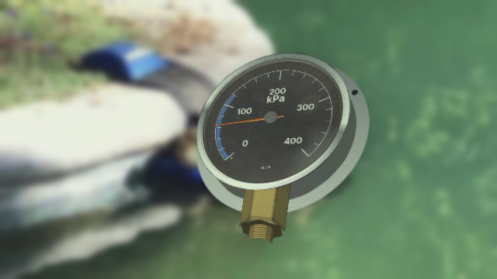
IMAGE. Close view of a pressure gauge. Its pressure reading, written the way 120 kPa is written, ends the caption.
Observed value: 60 kPa
